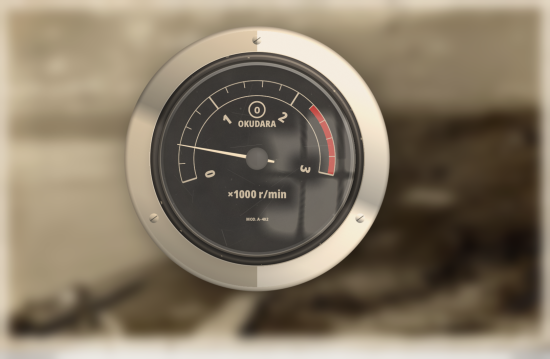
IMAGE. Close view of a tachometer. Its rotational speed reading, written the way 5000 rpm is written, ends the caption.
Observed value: 400 rpm
